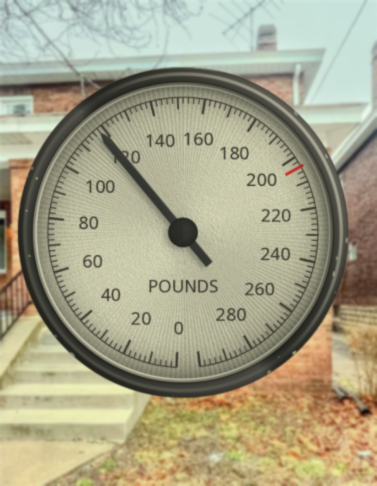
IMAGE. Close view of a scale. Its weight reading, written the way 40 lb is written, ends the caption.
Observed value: 118 lb
